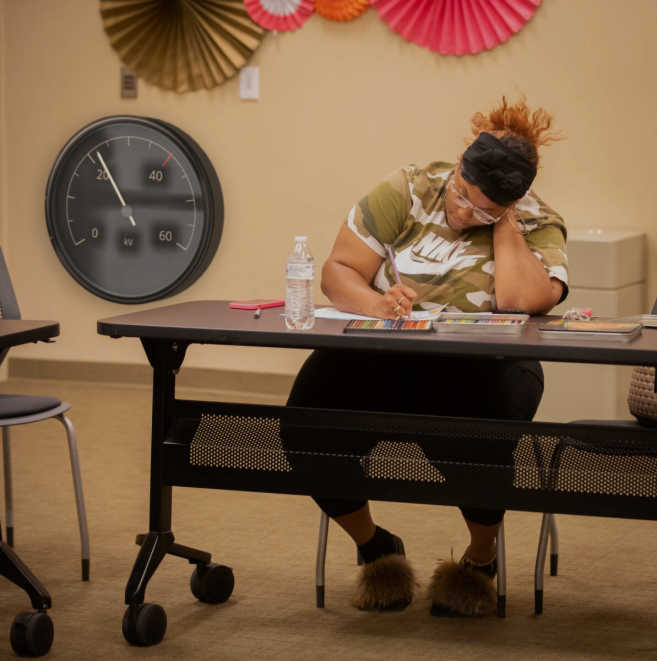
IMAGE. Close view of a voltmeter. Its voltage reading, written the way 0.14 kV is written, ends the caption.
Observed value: 22.5 kV
